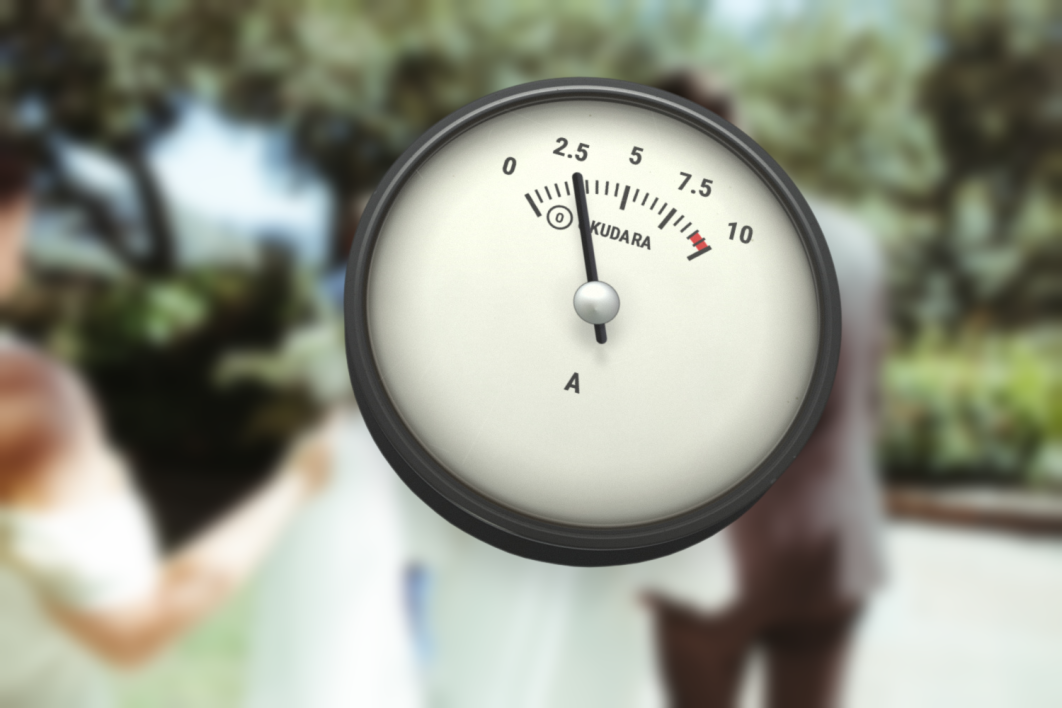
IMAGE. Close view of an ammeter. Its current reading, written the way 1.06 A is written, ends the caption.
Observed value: 2.5 A
